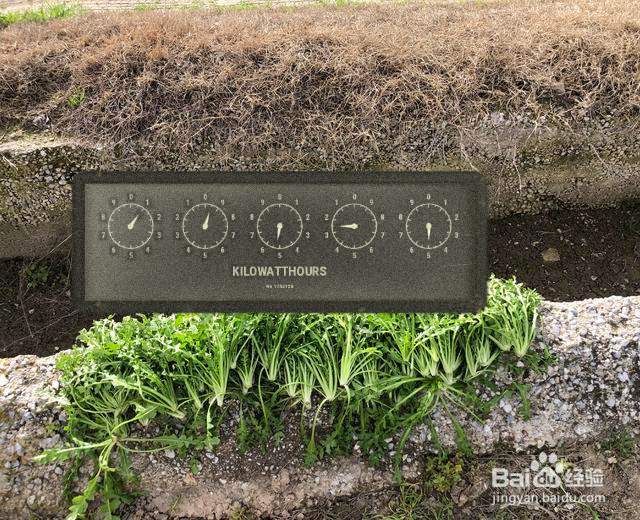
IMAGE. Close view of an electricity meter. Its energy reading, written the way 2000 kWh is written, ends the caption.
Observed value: 9525 kWh
